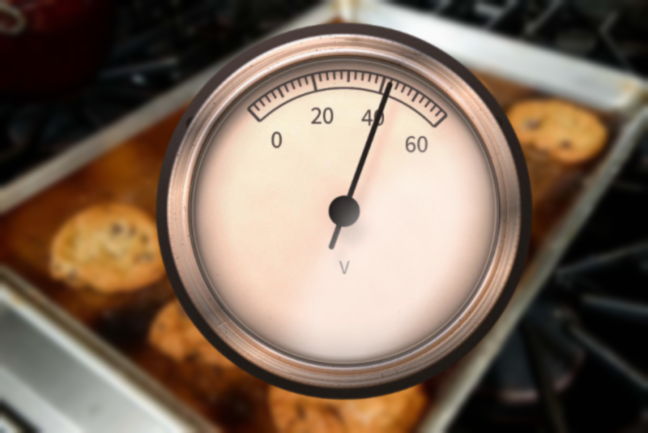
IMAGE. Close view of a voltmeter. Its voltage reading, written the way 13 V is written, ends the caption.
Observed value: 42 V
